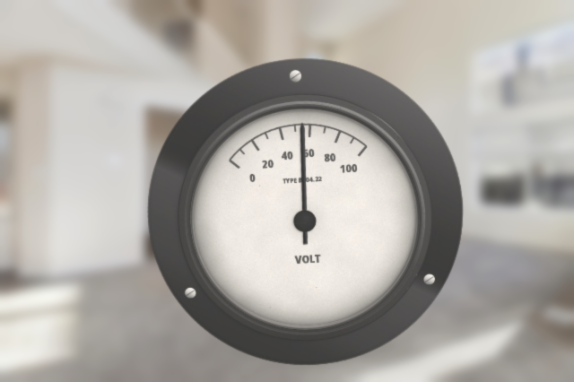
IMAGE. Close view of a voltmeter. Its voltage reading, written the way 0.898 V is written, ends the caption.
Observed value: 55 V
